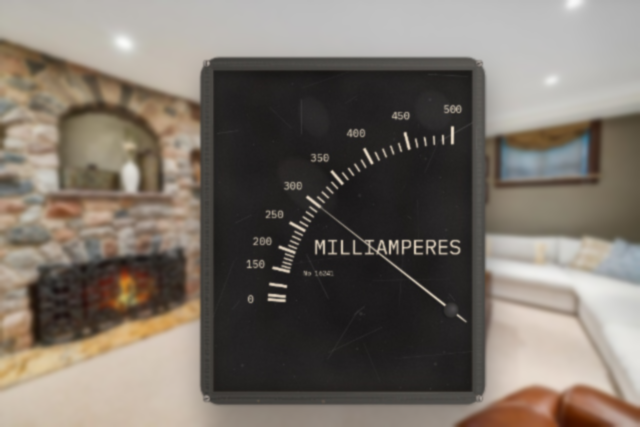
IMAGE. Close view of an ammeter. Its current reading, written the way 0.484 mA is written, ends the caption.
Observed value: 300 mA
